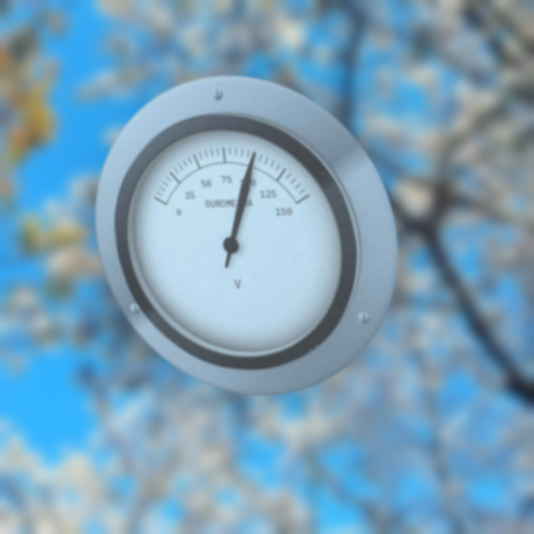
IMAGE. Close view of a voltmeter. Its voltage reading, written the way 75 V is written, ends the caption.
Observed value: 100 V
